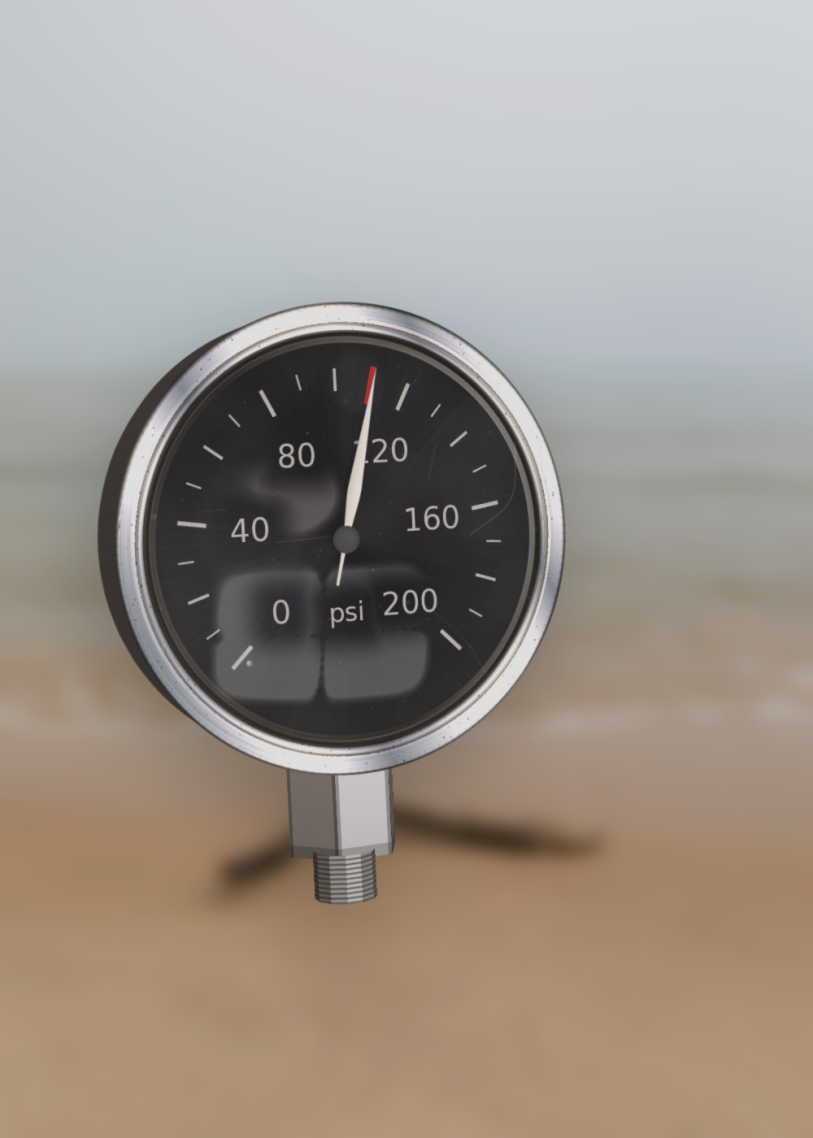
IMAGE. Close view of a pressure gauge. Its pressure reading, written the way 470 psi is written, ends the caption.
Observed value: 110 psi
